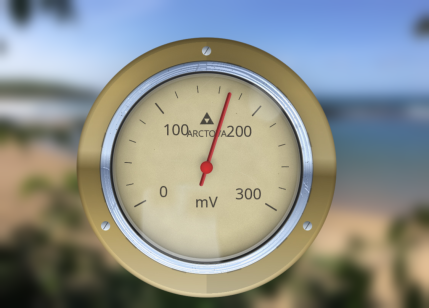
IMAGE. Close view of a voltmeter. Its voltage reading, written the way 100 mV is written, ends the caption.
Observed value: 170 mV
